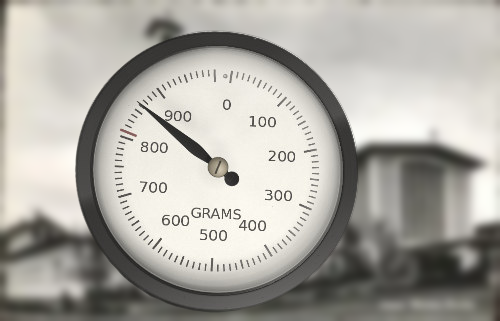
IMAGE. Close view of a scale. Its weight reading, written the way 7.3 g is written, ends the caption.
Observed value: 860 g
